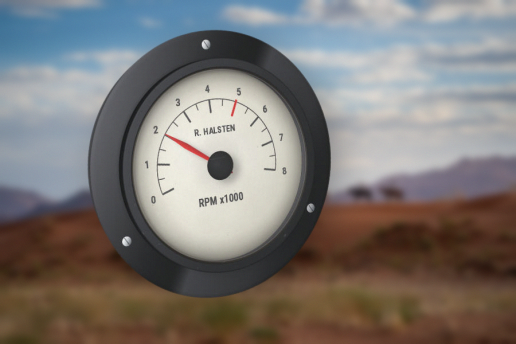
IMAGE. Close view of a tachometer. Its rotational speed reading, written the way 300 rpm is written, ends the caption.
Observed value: 2000 rpm
